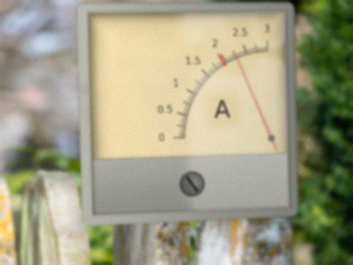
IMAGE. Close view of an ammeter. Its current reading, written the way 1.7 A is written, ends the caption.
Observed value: 2.25 A
